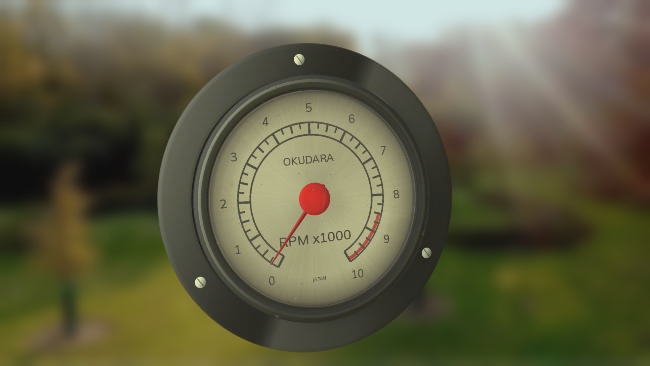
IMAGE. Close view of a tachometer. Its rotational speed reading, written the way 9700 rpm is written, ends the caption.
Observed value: 250 rpm
